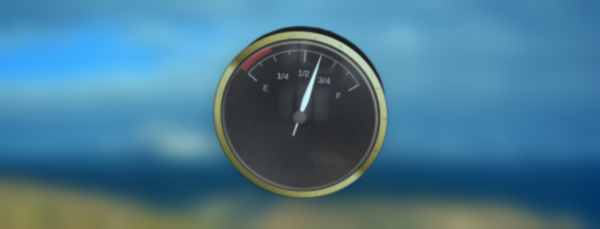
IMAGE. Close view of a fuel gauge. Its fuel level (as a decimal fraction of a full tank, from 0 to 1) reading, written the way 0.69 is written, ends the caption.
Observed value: 0.625
